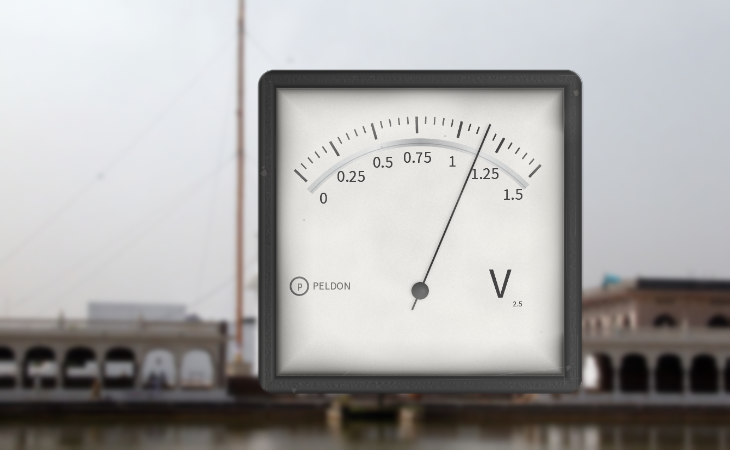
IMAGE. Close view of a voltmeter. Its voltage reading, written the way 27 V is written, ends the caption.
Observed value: 1.15 V
